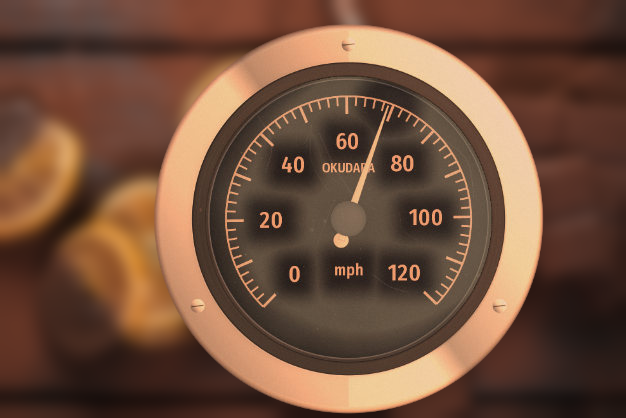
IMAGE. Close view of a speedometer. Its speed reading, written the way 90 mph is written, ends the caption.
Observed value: 69 mph
